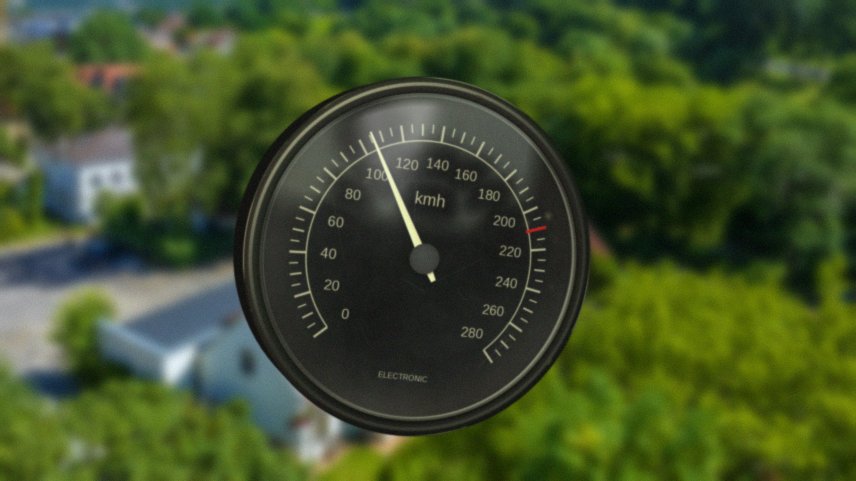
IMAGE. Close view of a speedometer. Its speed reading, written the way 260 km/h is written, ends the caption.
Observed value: 105 km/h
